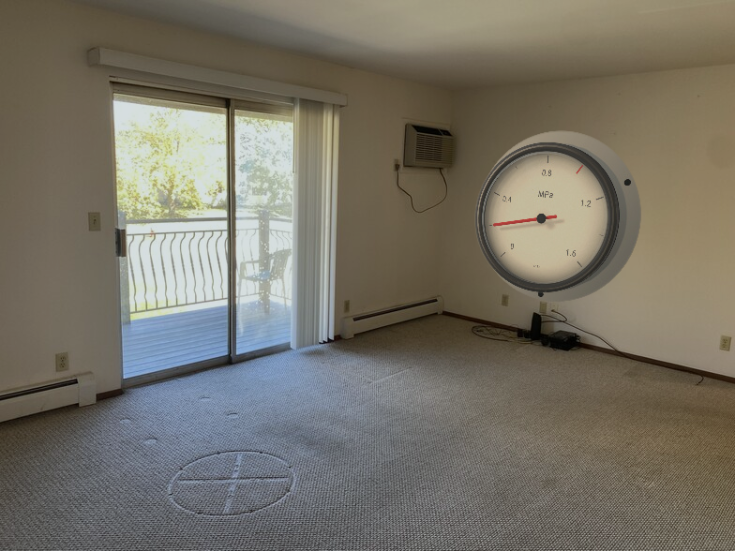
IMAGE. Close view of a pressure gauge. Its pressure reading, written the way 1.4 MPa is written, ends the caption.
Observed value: 0.2 MPa
